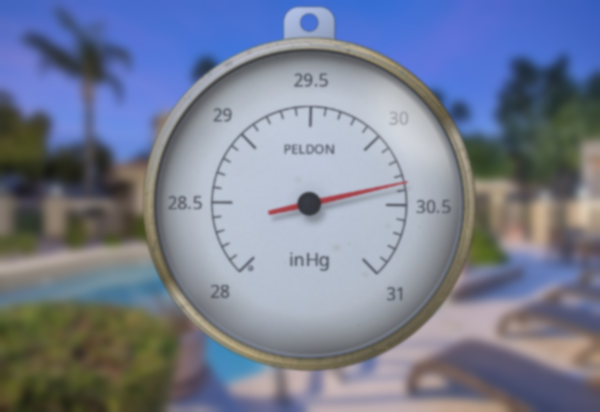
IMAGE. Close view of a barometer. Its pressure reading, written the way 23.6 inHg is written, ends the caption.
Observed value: 30.35 inHg
